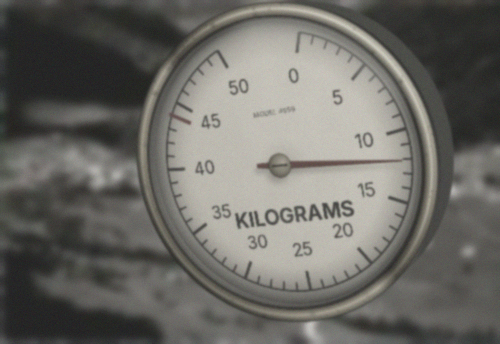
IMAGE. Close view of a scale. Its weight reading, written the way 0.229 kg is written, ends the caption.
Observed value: 12 kg
